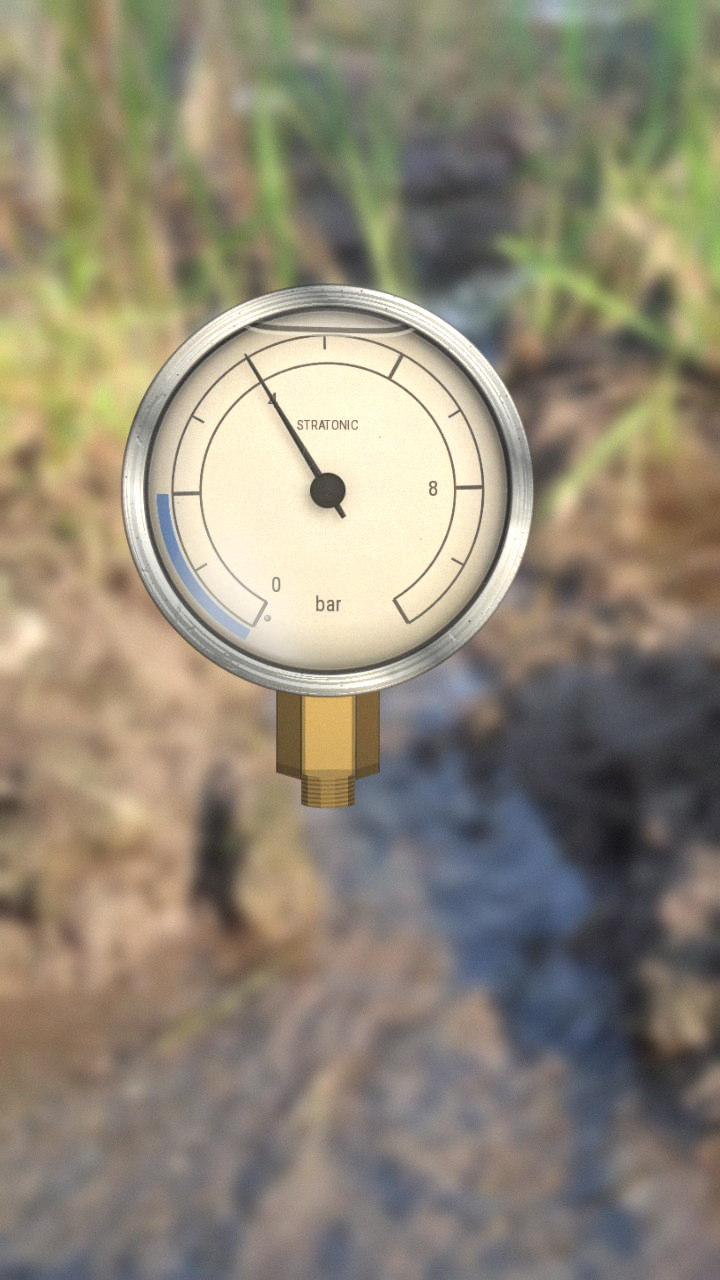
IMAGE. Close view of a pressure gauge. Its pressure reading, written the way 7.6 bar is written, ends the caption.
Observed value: 4 bar
